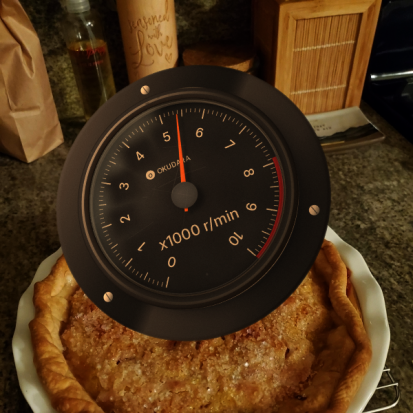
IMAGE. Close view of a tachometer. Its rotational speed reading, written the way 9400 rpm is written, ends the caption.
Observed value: 5400 rpm
